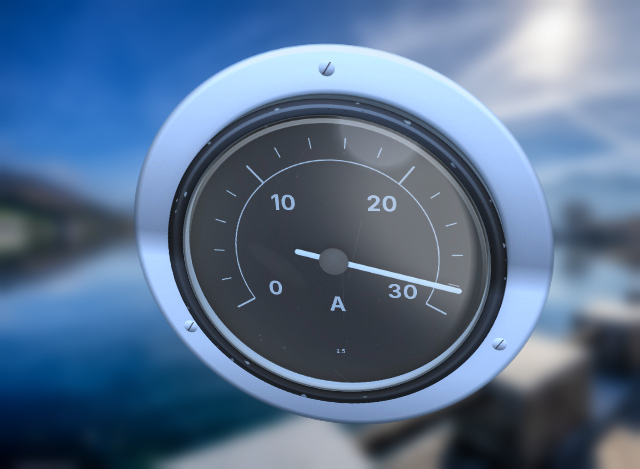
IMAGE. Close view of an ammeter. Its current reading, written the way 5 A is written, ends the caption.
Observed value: 28 A
